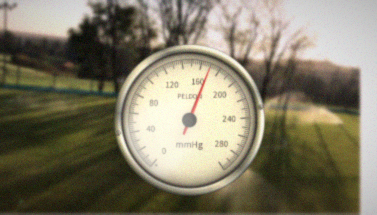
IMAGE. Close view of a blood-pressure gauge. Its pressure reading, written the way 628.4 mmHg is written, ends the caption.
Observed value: 170 mmHg
